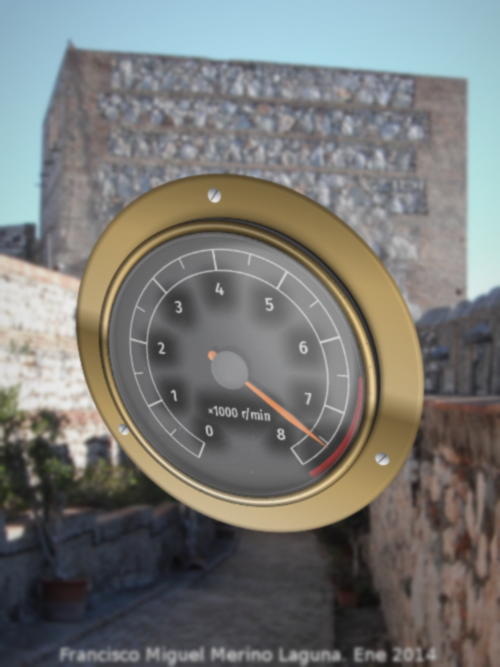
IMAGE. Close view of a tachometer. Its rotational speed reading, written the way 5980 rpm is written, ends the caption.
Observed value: 7500 rpm
